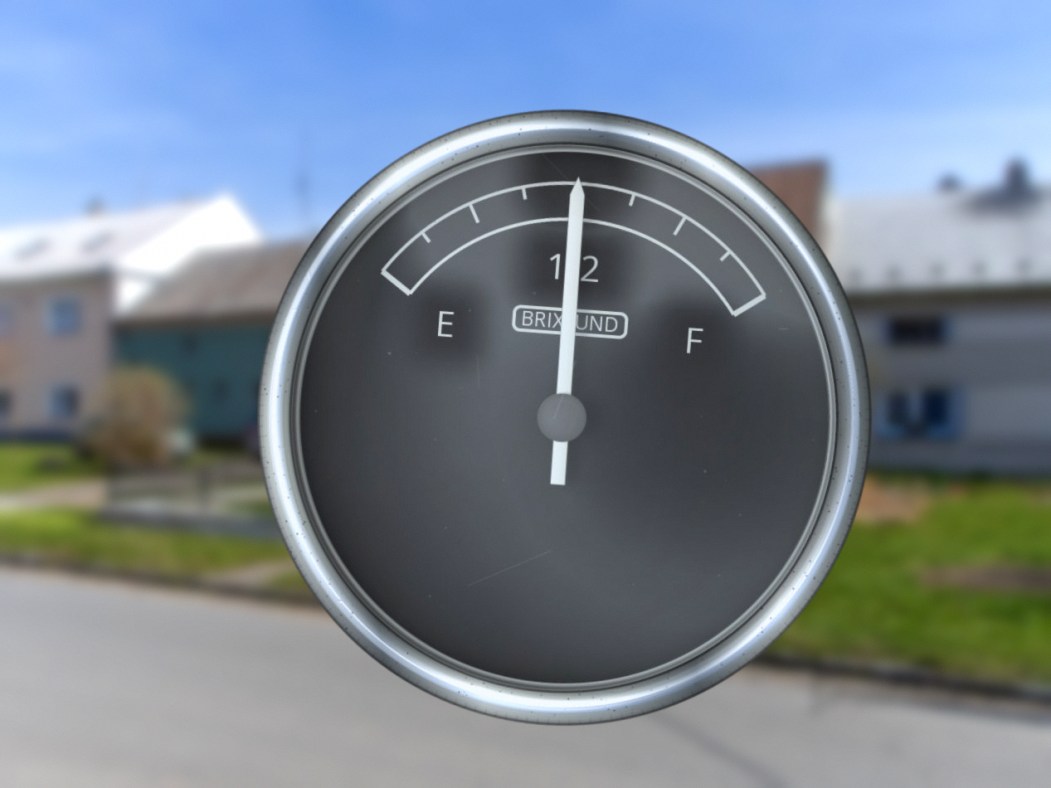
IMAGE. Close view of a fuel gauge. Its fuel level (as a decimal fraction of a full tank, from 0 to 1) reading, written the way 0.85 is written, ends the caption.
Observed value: 0.5
